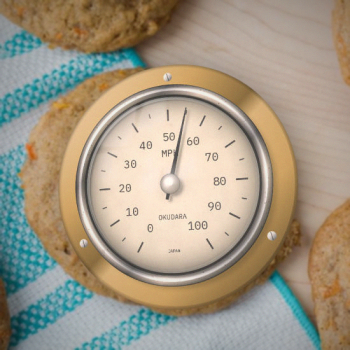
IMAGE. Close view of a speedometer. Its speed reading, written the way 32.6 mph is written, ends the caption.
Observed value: 55 mph
